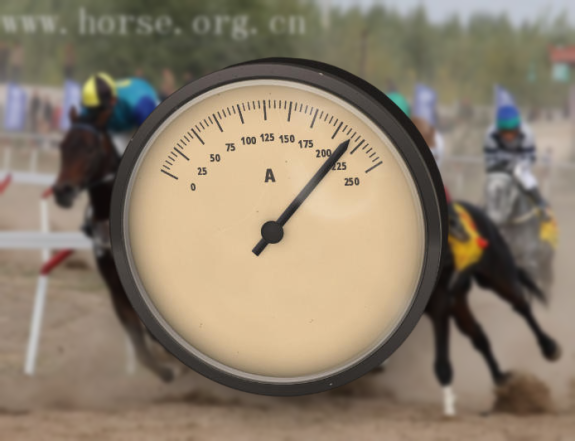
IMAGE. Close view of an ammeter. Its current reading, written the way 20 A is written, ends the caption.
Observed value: 215 A
